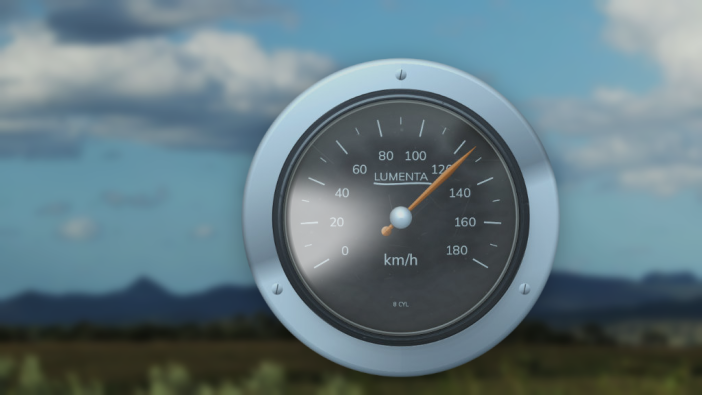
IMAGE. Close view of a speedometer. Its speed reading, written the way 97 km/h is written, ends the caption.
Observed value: 125 km/h
